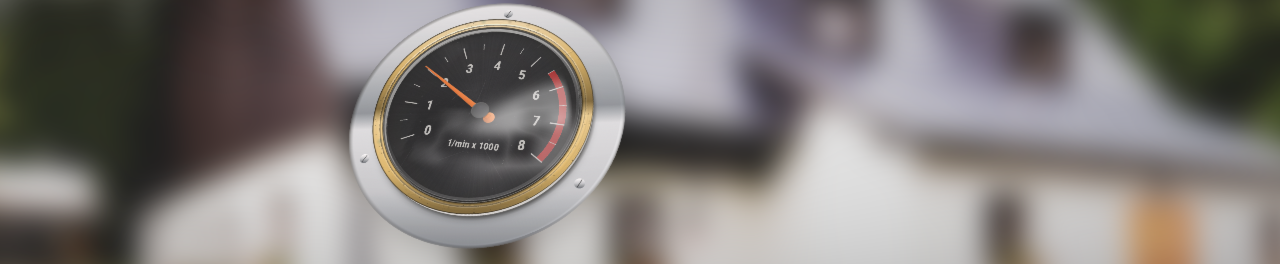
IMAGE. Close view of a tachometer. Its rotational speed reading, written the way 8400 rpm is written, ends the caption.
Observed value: 2000 rpm
